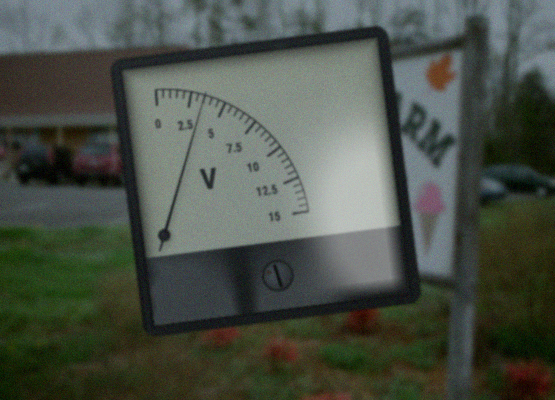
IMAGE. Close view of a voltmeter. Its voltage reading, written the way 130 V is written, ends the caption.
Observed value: 3.5 V
